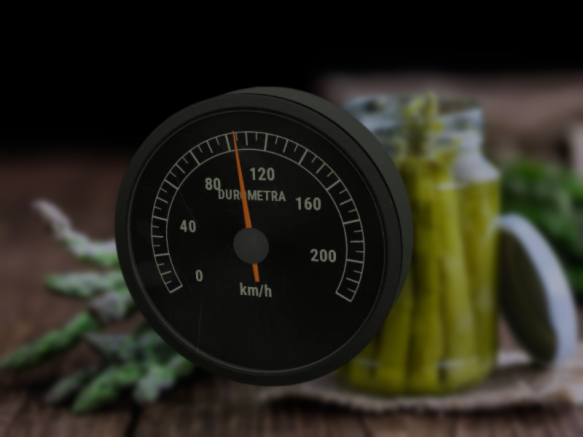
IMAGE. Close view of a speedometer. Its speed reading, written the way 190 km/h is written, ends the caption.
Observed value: 105 km/h
